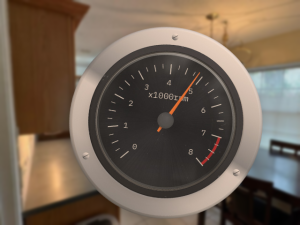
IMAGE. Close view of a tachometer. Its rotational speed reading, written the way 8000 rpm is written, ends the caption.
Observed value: 4875 rpm
